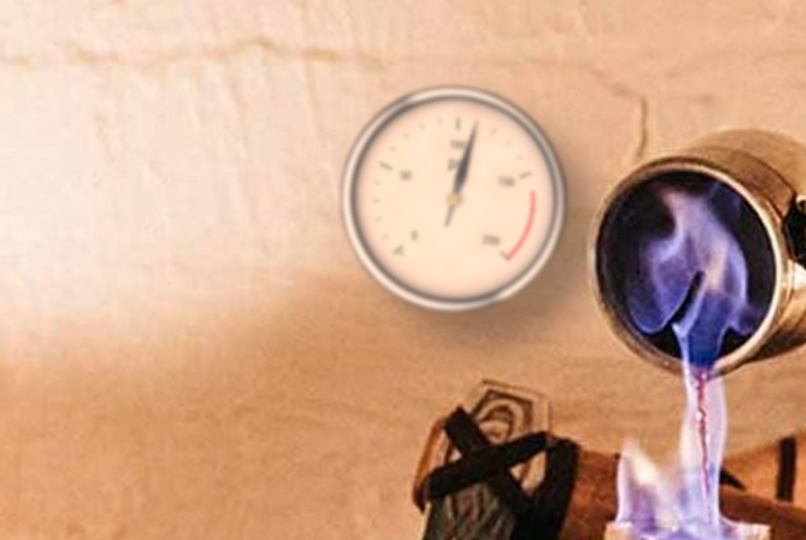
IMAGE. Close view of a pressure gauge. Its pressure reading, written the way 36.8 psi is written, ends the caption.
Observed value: 110 psi
